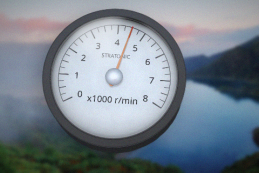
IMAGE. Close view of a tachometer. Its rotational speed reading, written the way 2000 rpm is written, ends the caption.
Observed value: 4500 rpm
